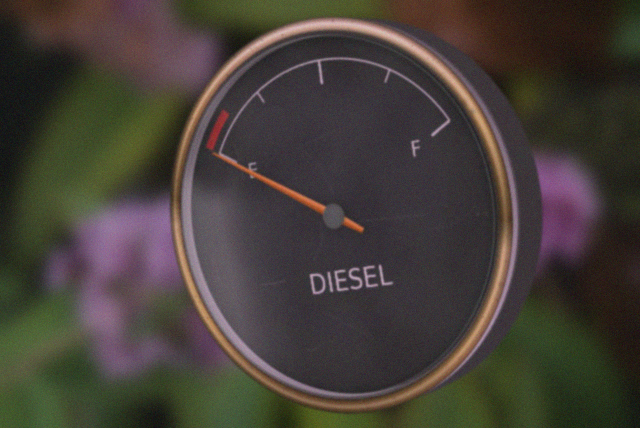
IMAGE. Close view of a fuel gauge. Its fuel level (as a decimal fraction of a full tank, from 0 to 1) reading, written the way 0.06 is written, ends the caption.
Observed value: 0
